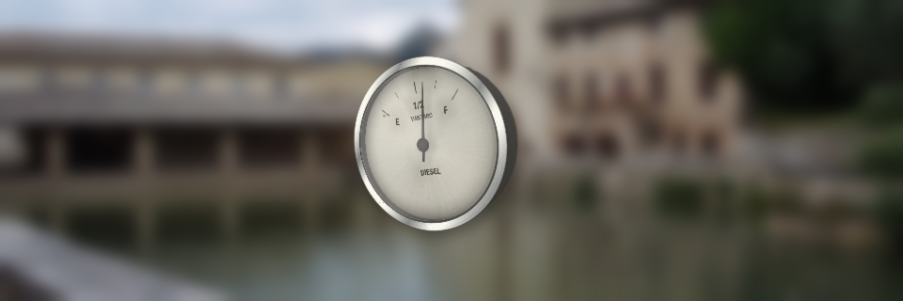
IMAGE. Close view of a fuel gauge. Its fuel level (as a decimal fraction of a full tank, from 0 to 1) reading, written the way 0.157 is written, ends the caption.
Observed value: 0.625
